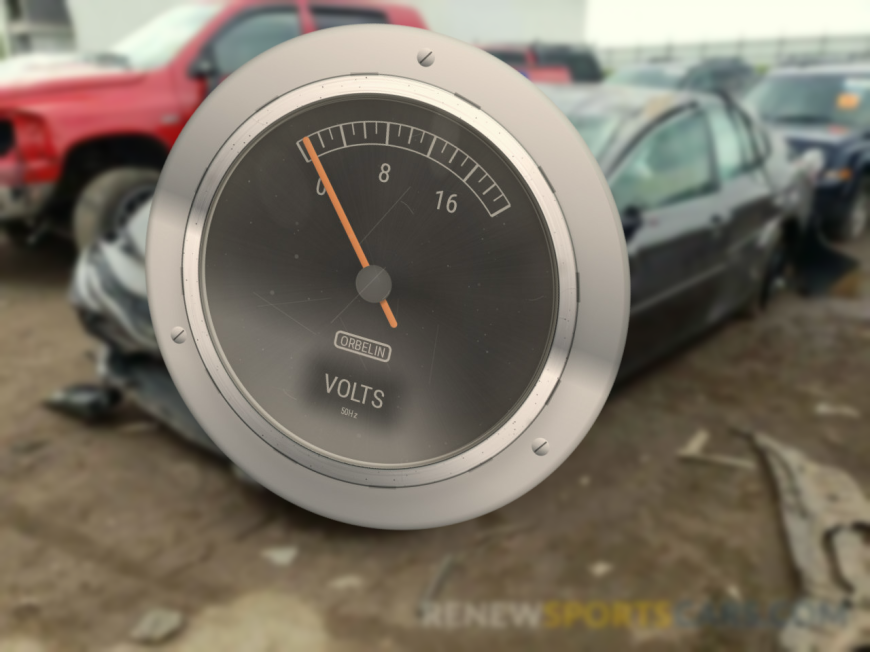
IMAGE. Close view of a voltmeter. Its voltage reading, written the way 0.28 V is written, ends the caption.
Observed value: 1 V
